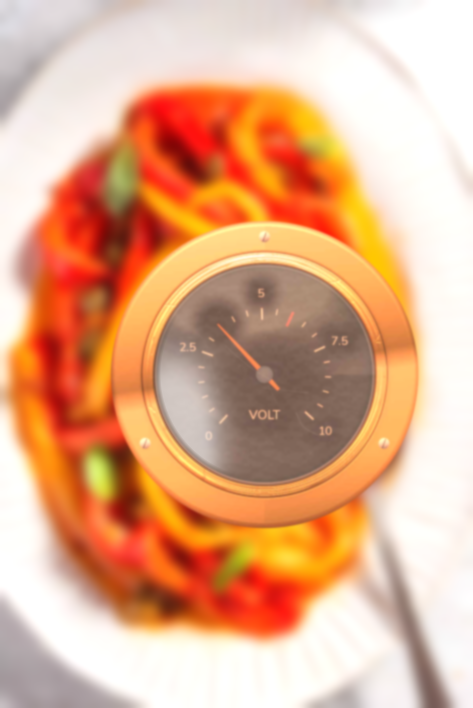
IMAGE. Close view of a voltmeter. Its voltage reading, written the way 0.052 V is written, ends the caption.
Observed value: 3.5 V
